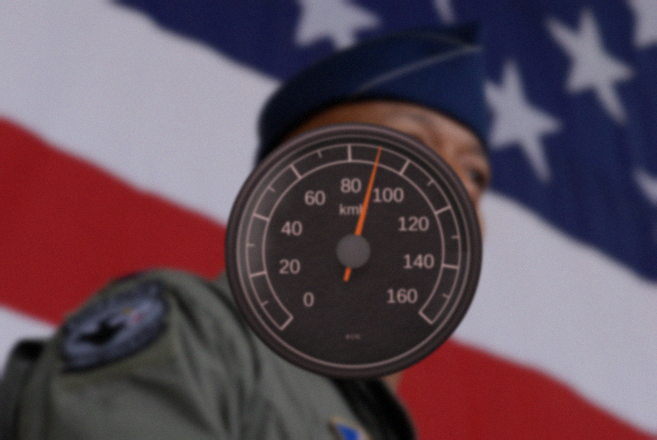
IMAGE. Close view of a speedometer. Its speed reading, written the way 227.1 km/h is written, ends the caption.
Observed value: 90 km/h
